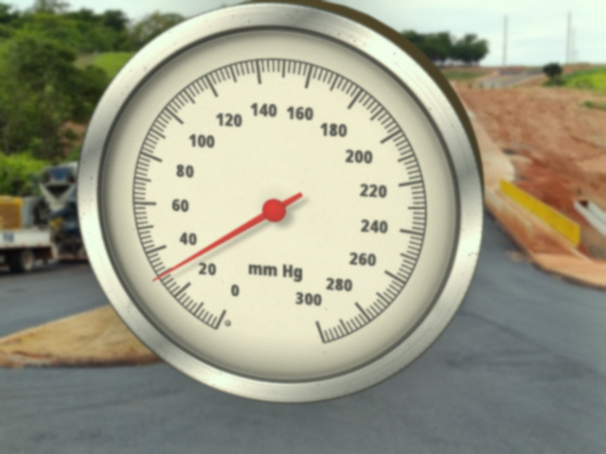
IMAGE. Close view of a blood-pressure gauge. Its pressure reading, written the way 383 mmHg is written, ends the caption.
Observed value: 30 mmHg
